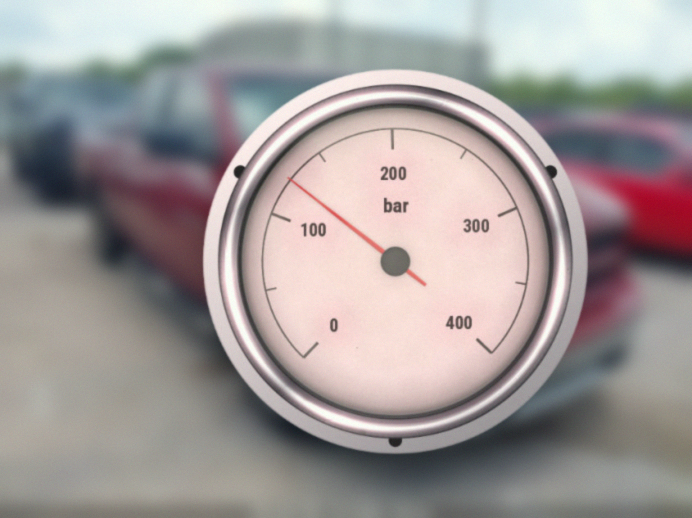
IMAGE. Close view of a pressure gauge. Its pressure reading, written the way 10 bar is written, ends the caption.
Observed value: 125 bar
